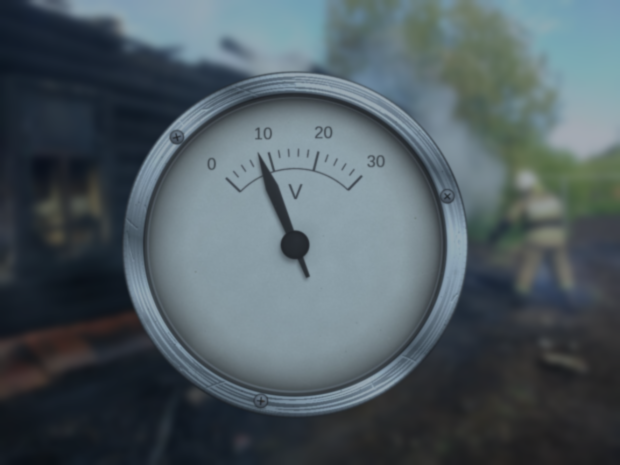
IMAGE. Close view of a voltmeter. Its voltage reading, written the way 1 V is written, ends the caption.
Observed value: 8 V
